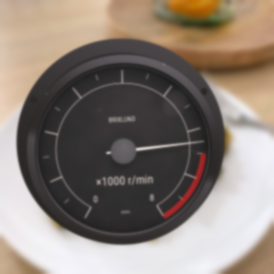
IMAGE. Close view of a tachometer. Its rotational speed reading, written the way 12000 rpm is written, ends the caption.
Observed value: 6250 rpm
